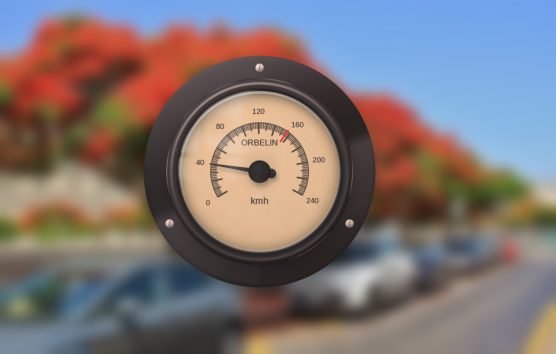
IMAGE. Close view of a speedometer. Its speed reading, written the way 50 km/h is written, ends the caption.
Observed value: 40 km/h
